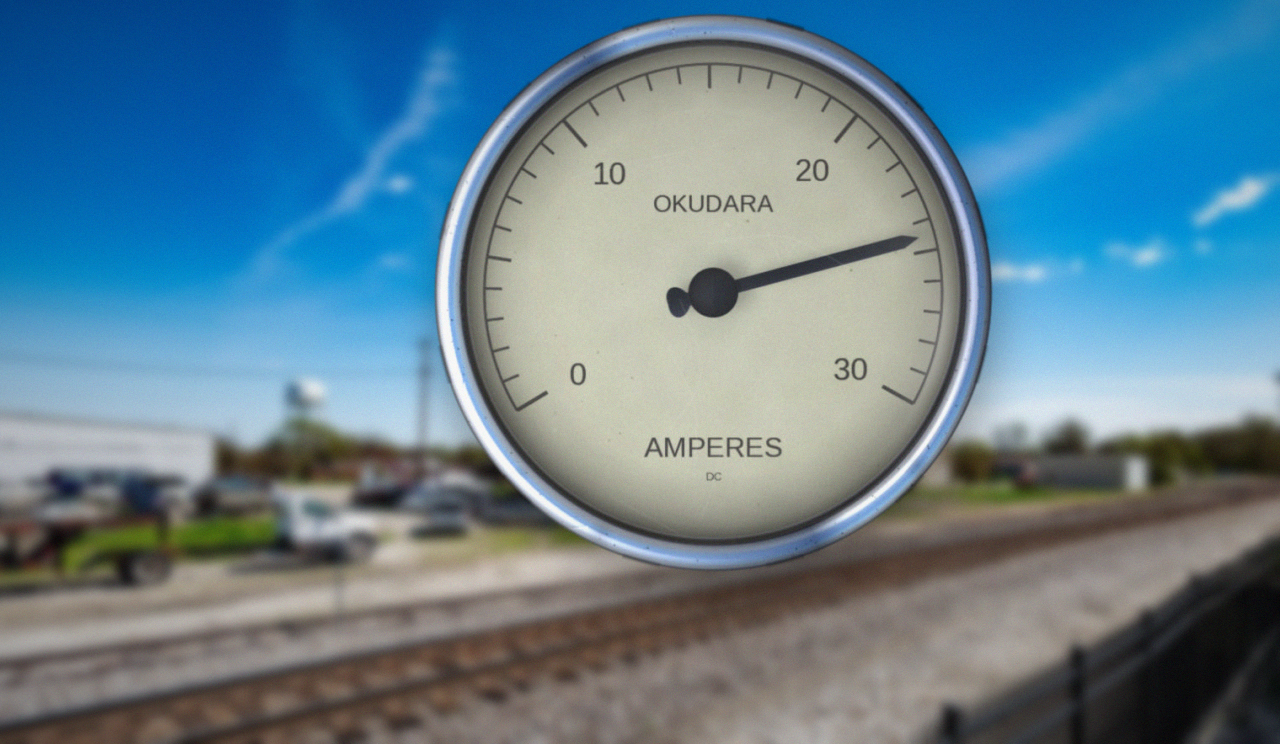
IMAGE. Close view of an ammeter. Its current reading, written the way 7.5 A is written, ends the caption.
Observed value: 24.5 A
